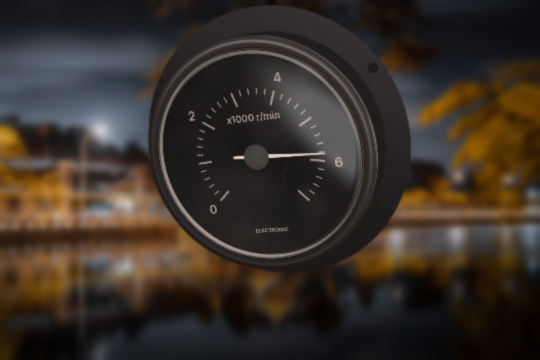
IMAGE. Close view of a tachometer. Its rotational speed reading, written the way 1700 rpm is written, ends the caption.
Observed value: 5800 rpm
